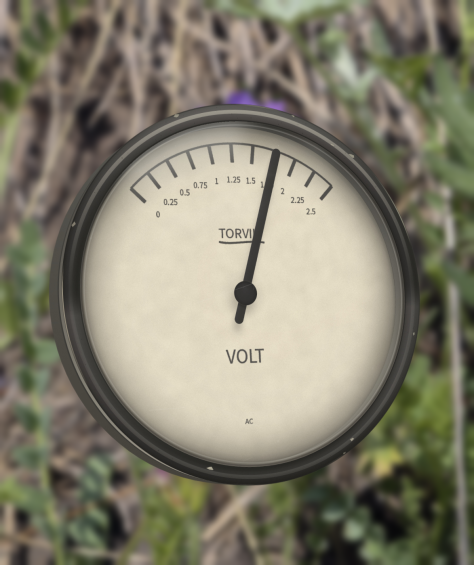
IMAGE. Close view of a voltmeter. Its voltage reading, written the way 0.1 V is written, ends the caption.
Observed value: 1.75 V
